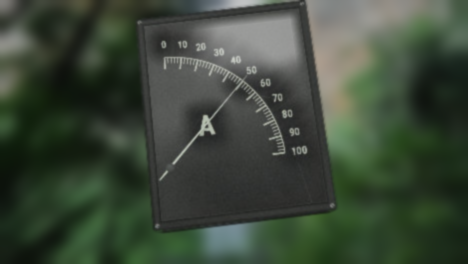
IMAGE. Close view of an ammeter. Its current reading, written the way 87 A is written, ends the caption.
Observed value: 50 A
